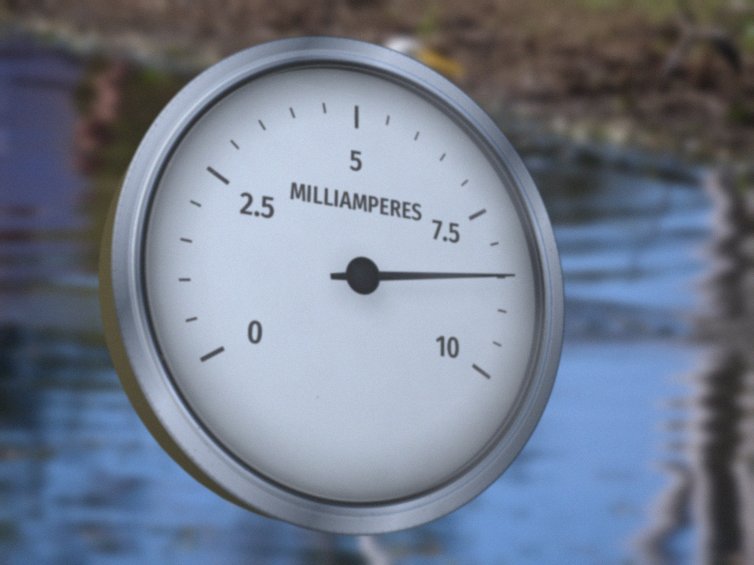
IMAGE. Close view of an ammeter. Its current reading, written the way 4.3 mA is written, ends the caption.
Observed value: 8.5 mA
